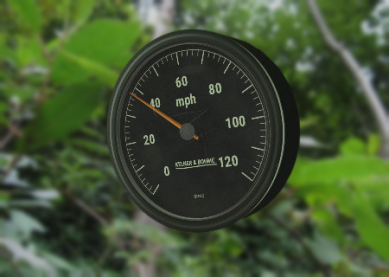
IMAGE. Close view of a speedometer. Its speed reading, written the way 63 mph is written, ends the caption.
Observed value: 38 mph
